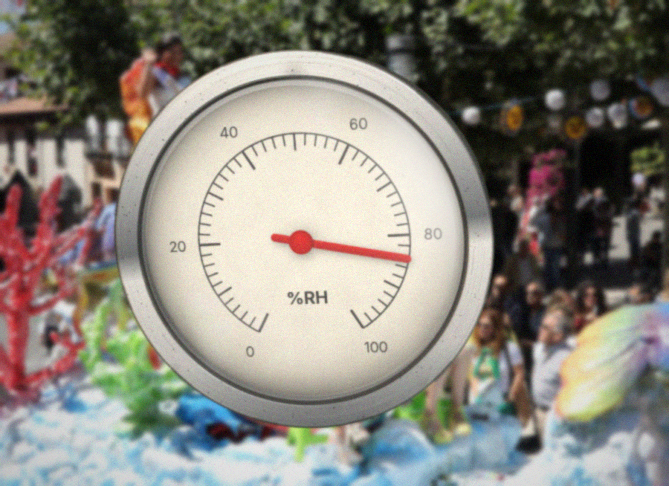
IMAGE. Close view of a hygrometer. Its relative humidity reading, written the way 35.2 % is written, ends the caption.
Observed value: 84 %
